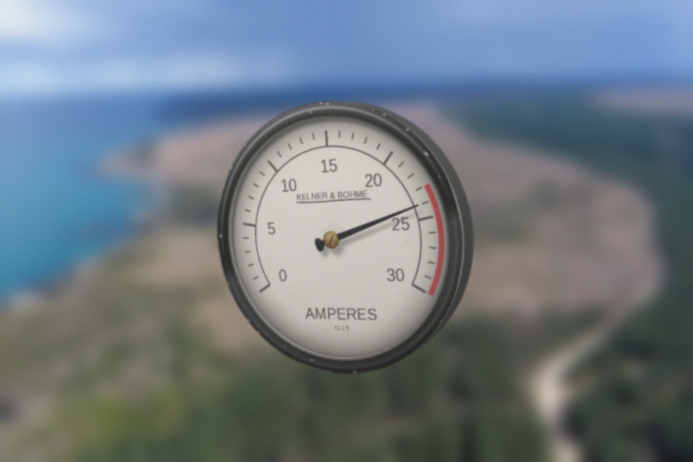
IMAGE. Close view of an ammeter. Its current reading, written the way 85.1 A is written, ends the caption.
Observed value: 24 A
